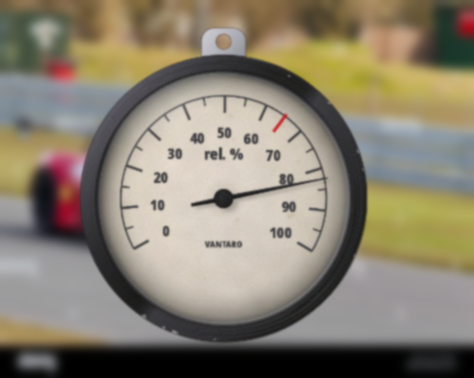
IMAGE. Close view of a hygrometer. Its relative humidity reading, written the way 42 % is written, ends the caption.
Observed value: 82.5 %
